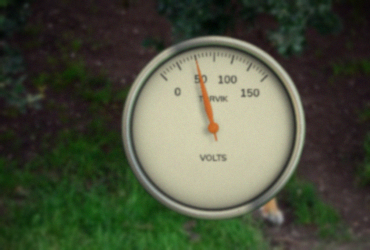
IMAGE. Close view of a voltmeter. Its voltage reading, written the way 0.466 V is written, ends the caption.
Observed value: 50 V
